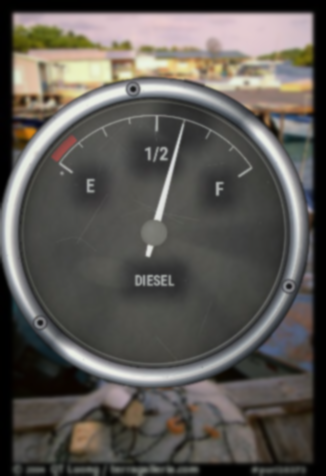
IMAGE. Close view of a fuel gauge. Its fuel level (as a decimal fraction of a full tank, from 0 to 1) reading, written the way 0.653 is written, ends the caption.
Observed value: 0.625
